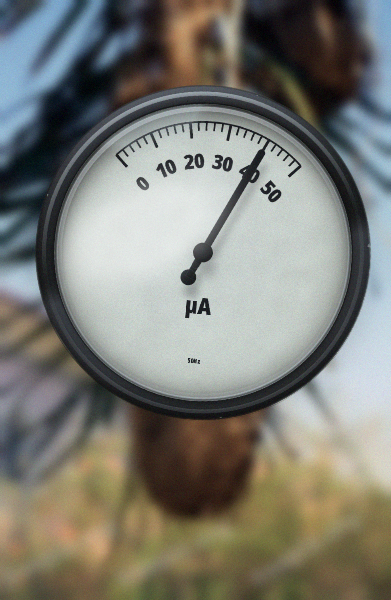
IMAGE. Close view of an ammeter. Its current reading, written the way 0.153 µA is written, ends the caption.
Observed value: 40 µA
